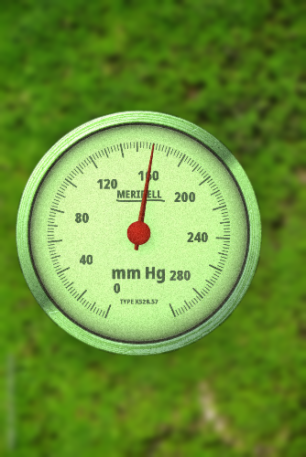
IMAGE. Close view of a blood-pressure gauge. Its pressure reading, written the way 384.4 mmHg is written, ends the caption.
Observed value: 160 mmHg
